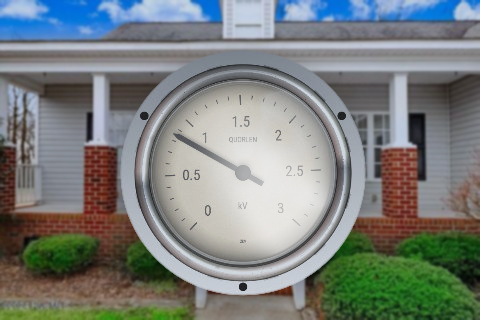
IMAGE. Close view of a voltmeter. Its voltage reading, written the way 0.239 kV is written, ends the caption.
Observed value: 0.85 kV
